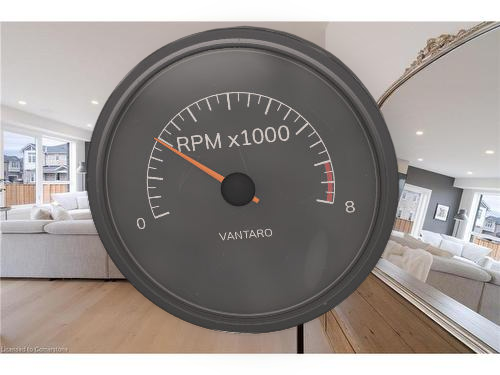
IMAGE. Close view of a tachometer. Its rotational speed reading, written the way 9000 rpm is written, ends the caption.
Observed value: 2000 rpm
